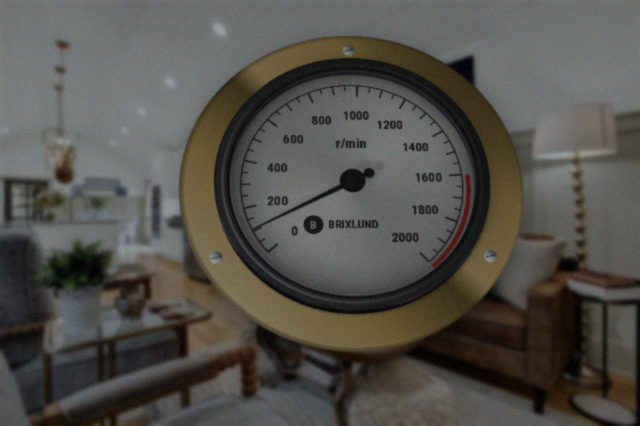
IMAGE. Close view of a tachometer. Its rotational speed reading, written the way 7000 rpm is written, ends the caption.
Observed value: 100 rpm
